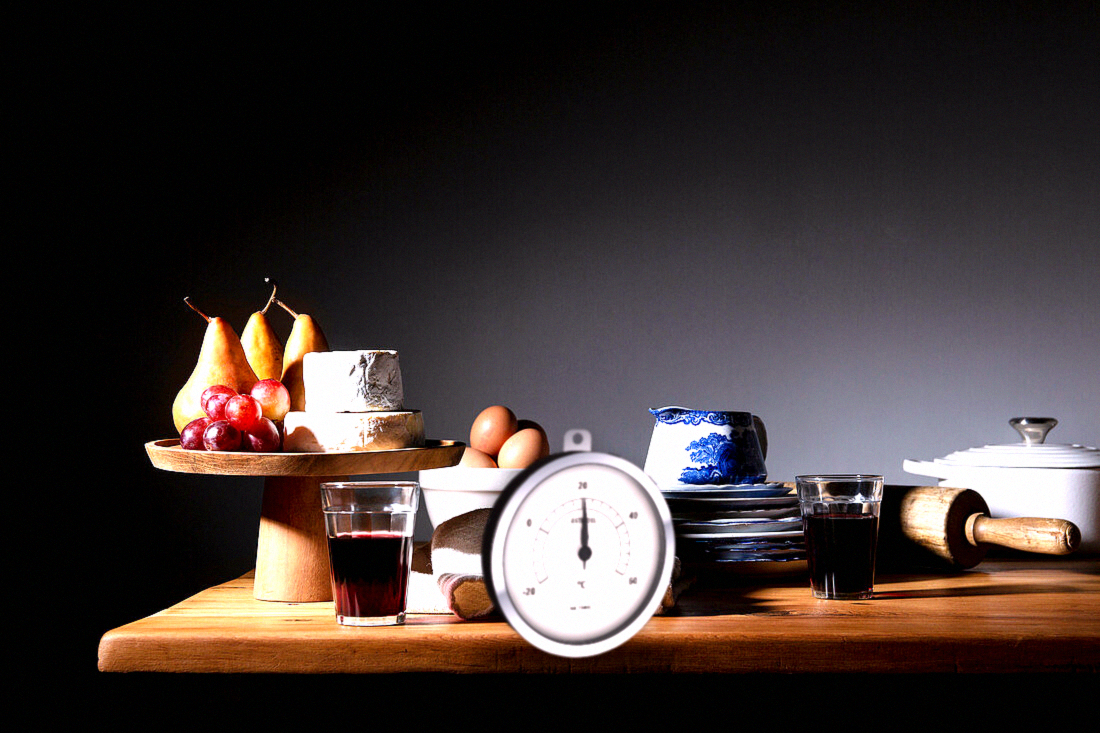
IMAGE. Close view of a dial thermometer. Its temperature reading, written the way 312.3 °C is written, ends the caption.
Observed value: 20 °C
